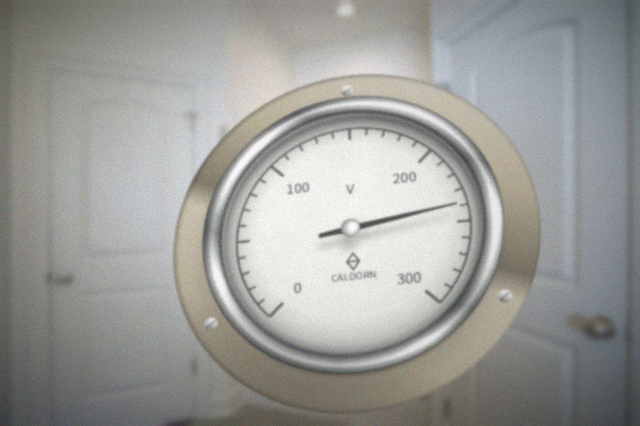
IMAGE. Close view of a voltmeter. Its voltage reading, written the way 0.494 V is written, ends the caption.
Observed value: 240 V
